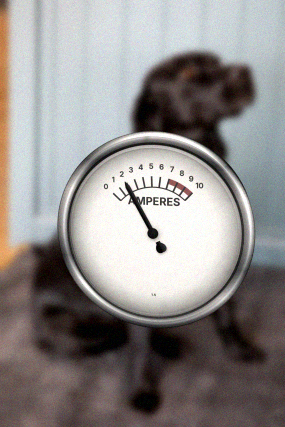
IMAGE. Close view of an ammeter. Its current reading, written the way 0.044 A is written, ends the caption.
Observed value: 2 A
